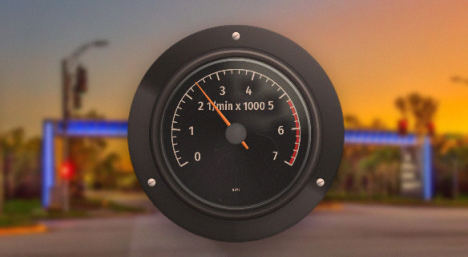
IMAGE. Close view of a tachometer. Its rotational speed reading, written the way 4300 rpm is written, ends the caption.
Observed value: 2400 rpm
